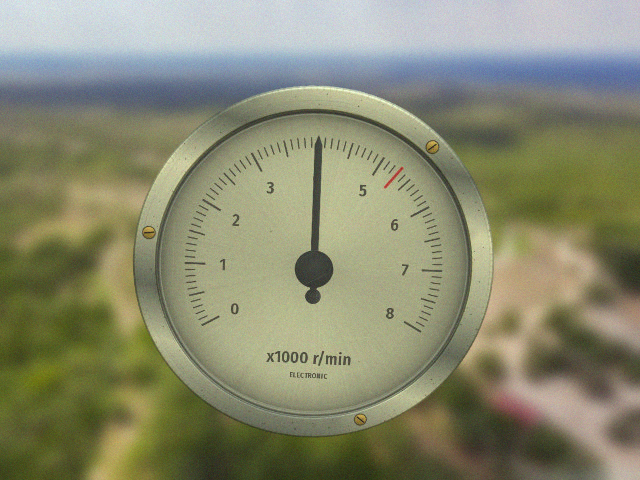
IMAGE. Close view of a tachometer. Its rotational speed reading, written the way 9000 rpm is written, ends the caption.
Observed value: 4000 rpm
